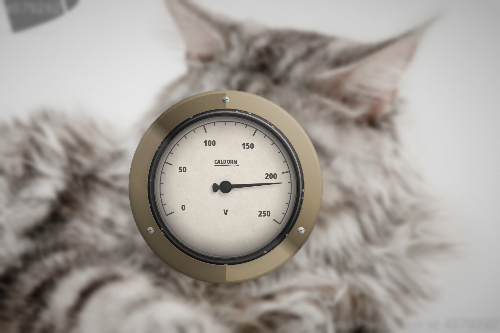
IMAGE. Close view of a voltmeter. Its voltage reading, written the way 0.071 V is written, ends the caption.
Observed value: 210 V
